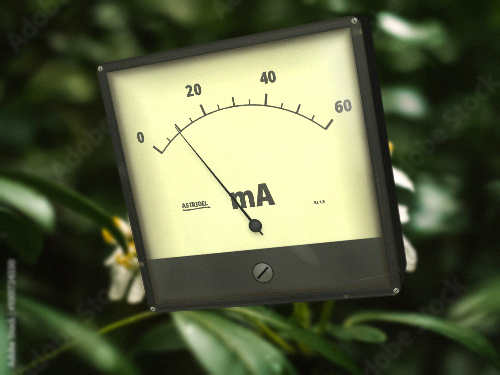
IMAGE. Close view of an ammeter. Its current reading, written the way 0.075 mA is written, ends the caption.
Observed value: 10 mA
